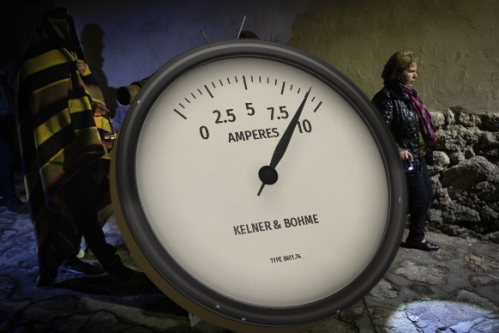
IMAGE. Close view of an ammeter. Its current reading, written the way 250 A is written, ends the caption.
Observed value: 9 A
